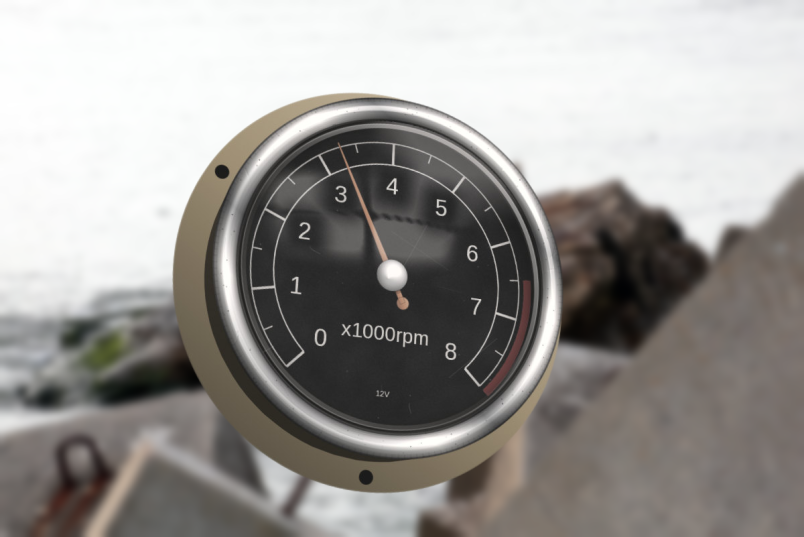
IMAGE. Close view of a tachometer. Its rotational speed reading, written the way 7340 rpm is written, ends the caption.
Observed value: 3250 rpm
